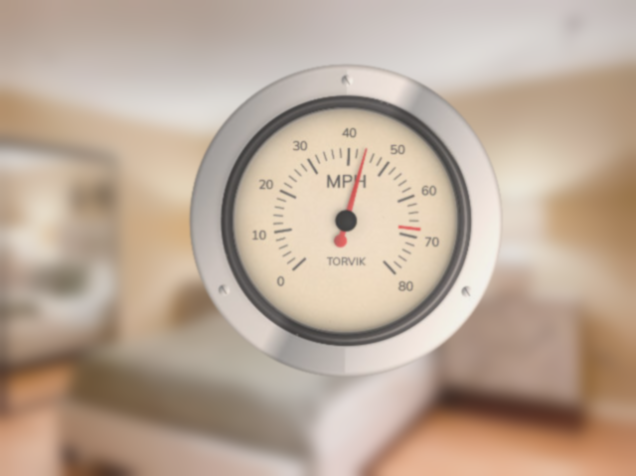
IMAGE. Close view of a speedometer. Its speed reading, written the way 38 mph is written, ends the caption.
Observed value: 44 mph
